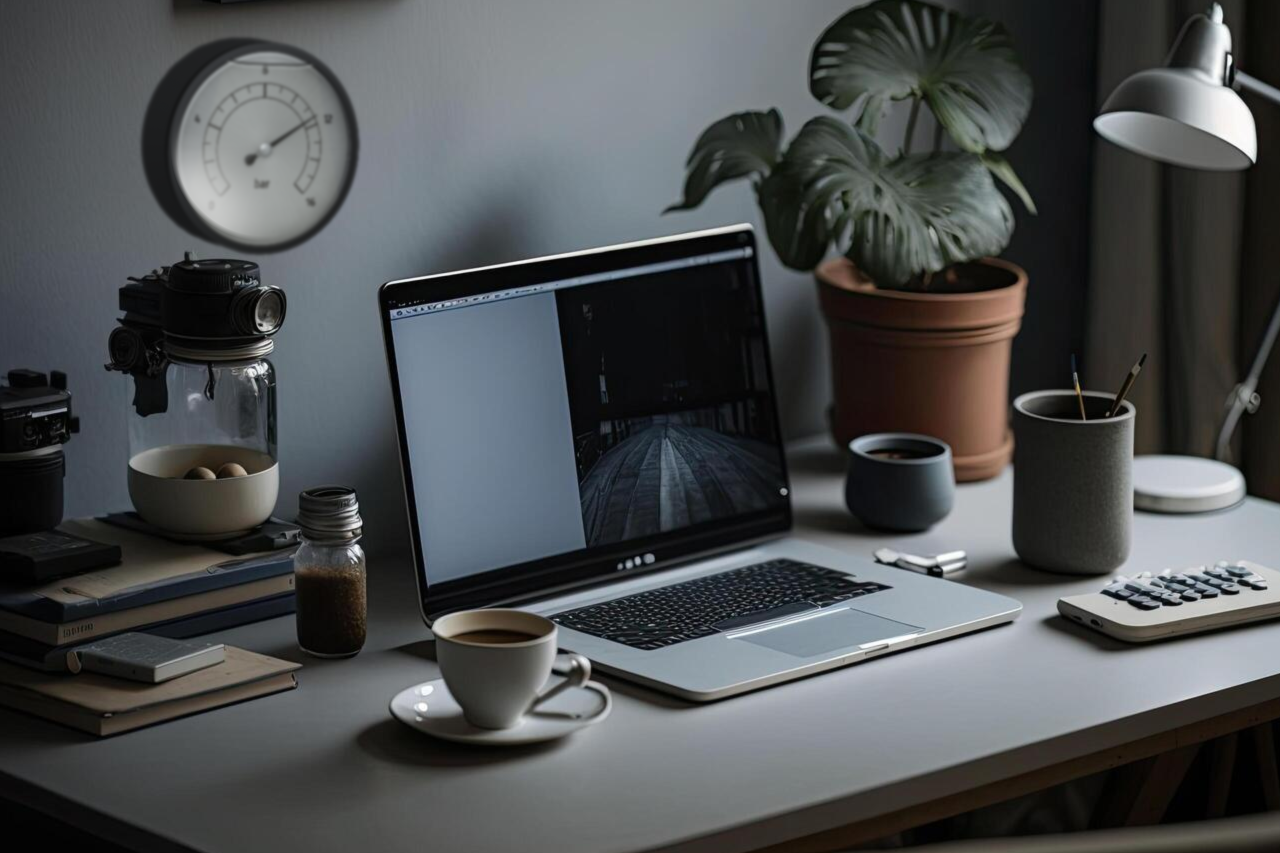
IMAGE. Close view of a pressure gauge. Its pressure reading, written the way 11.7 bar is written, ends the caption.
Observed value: 11.5 bar
